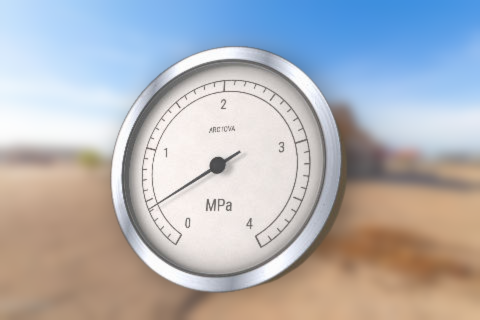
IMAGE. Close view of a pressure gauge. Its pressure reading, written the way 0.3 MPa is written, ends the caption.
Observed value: 0.4 MPa
